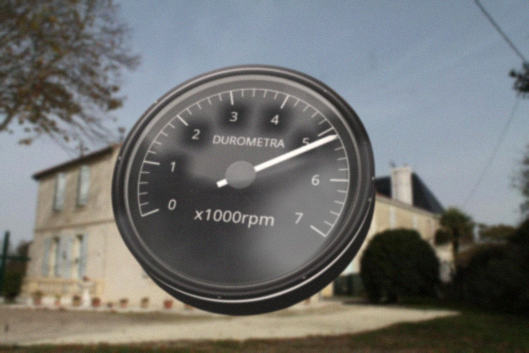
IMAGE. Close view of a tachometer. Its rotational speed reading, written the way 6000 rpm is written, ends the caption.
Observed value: 5200 rpm
